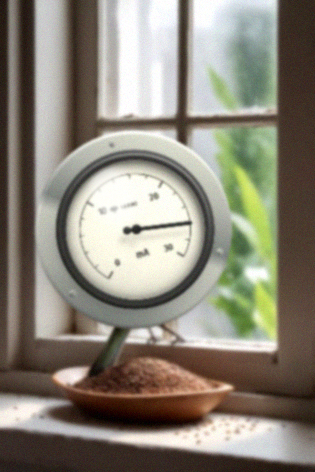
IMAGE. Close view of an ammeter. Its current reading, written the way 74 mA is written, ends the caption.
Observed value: 26 mA
